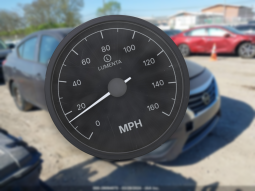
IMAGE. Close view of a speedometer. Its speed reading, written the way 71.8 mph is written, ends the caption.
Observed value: 15 mph
